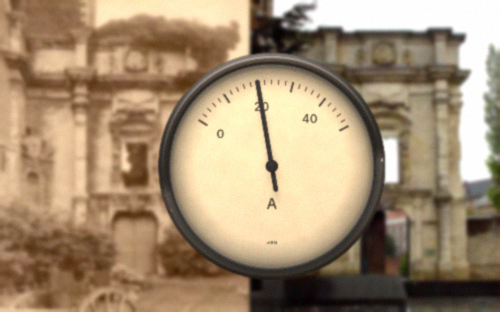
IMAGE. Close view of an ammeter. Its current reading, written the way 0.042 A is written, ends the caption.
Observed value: 20 A
